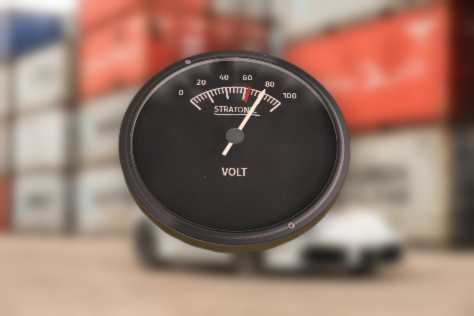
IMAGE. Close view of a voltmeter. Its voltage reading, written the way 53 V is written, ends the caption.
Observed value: 80 V
